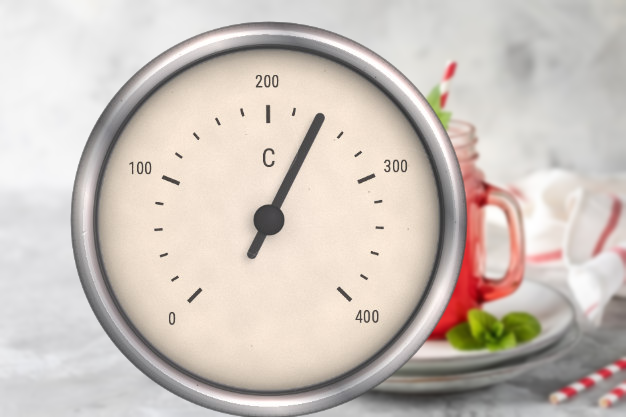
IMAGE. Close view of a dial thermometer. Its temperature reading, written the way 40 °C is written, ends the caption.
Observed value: 240 °C
